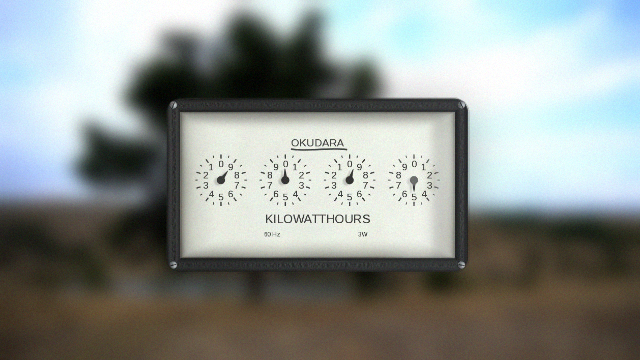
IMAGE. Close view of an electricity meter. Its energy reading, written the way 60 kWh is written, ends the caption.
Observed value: 8995 kWh
